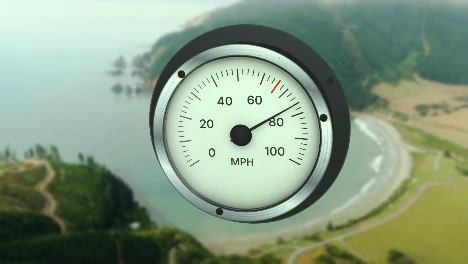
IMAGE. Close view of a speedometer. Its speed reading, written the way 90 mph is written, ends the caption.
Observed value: 76 mph
